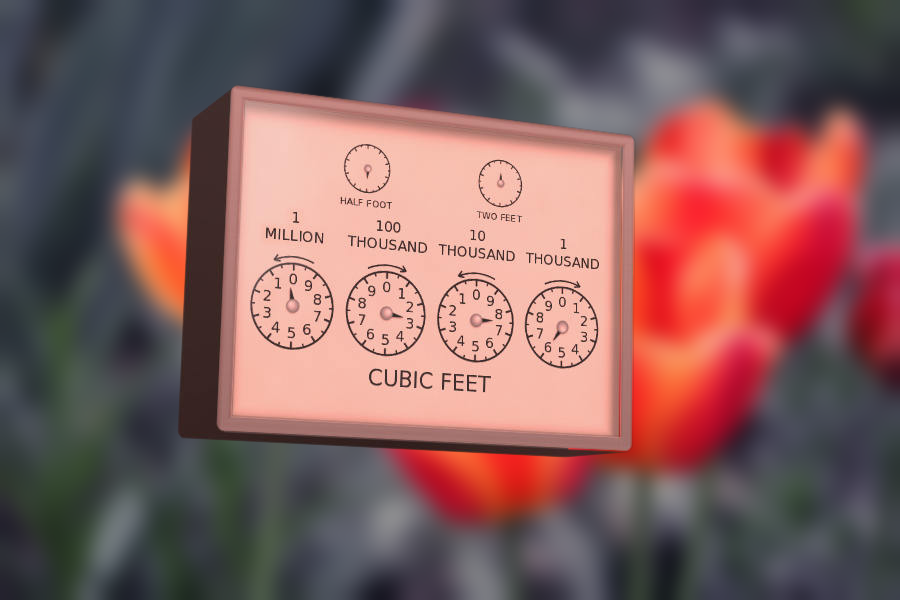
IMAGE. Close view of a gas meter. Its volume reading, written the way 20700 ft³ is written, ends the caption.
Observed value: 27600 ft³
